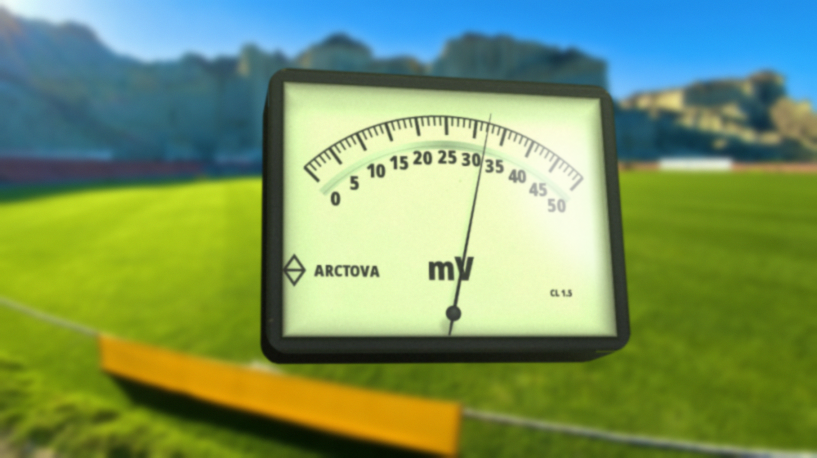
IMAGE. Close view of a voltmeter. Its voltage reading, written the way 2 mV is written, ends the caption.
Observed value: 32 mV
